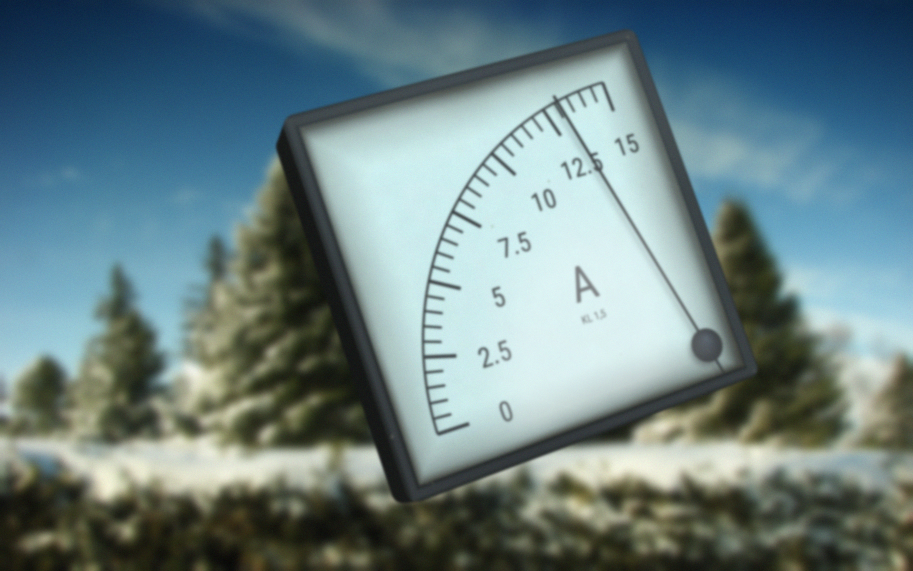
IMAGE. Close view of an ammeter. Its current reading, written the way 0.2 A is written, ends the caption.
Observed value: 13 A
